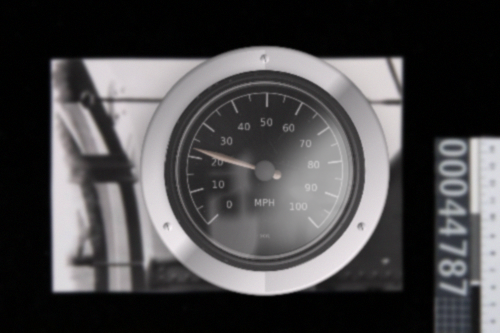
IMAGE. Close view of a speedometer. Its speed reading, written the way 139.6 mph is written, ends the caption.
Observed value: 22.5 mph
